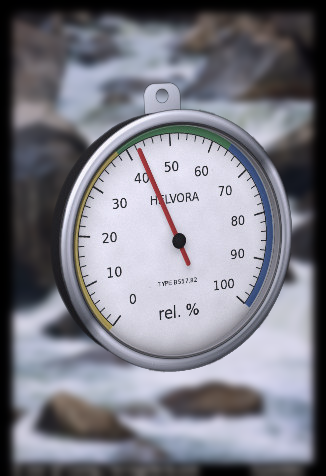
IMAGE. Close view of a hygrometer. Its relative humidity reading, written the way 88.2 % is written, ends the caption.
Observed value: 42 %
